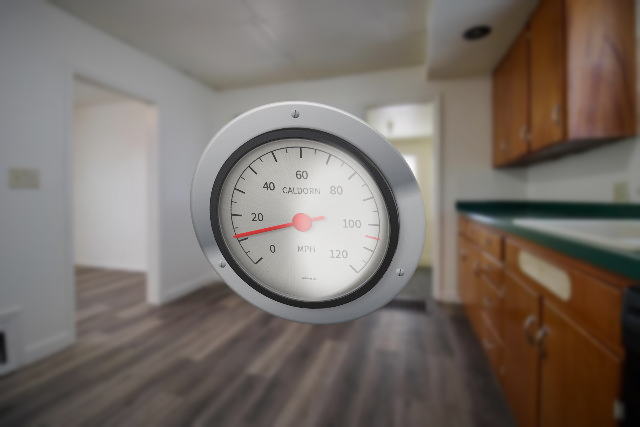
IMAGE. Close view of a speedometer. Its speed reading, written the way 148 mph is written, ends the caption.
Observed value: 12.5 mph
